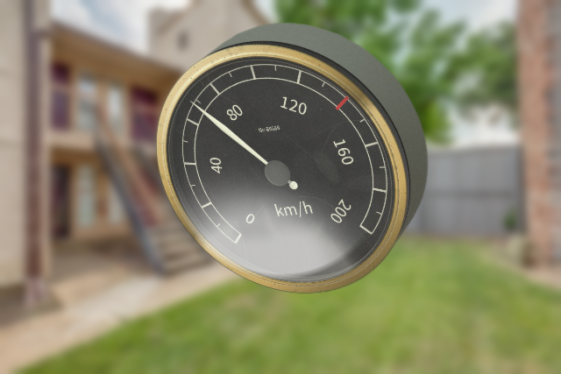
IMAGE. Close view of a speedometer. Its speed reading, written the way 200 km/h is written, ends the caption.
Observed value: 70 km/h
